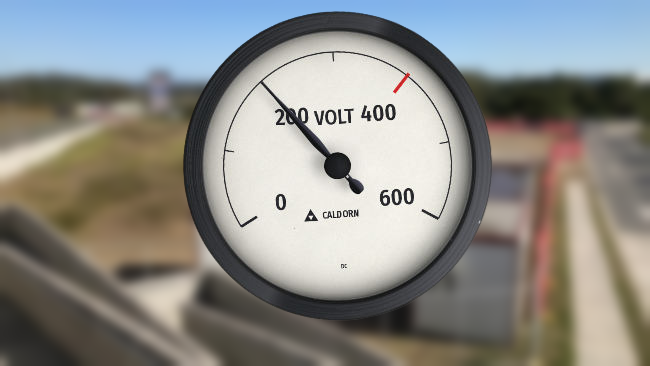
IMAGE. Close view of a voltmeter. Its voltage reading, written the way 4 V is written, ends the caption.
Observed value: 200 V
